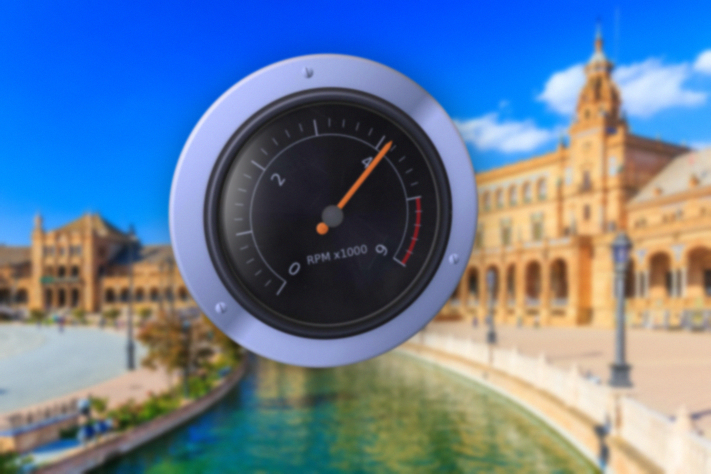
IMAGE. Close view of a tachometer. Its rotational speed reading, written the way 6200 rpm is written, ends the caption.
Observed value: 4100 rpm
